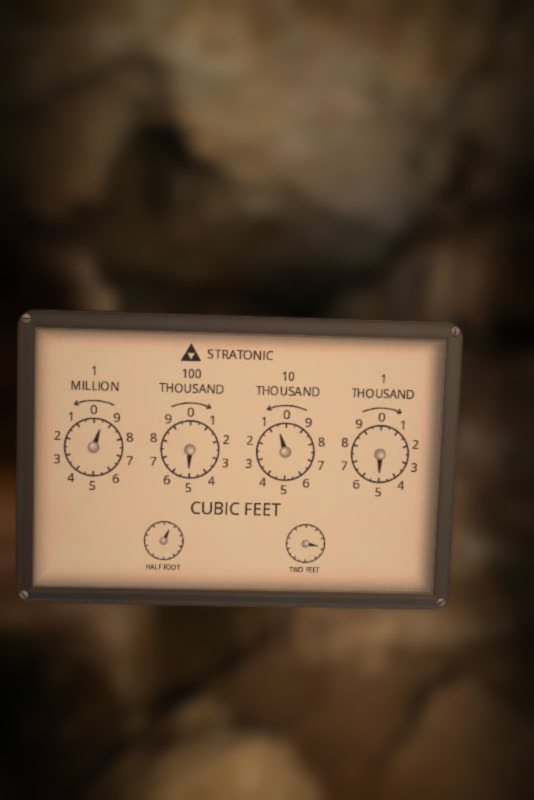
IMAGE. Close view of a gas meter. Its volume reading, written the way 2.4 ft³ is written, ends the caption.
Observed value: 950500 ft³
